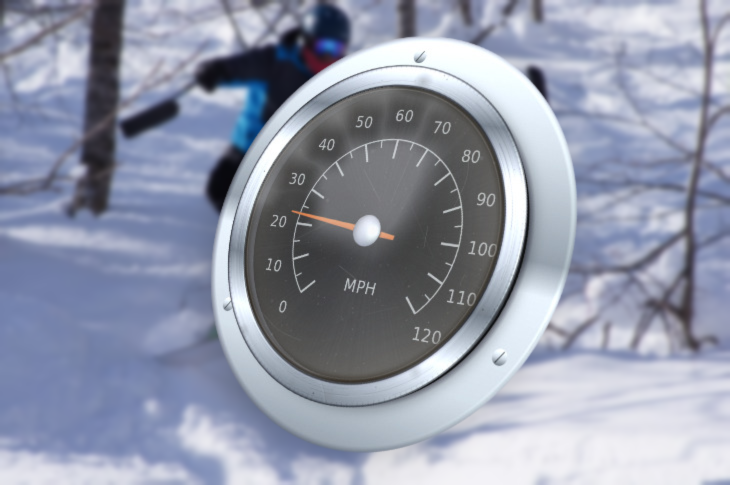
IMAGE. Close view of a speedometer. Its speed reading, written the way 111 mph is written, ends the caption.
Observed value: 22.5 mph
